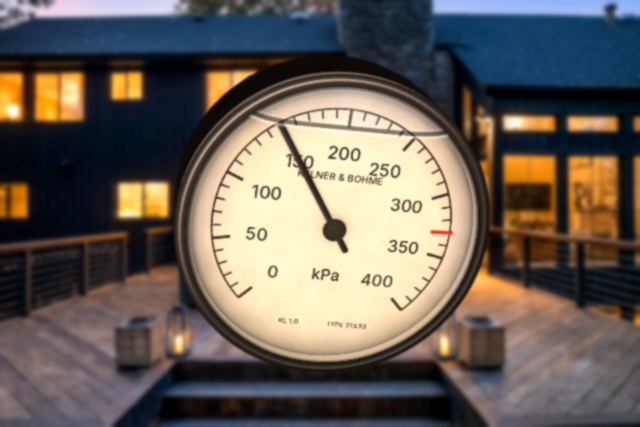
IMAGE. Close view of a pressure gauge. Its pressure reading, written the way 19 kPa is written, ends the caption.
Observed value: 150 kPa
